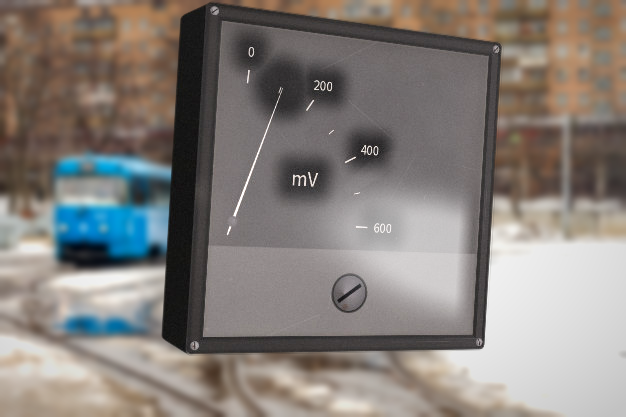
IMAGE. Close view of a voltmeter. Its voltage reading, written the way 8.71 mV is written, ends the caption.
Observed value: 100 mV
